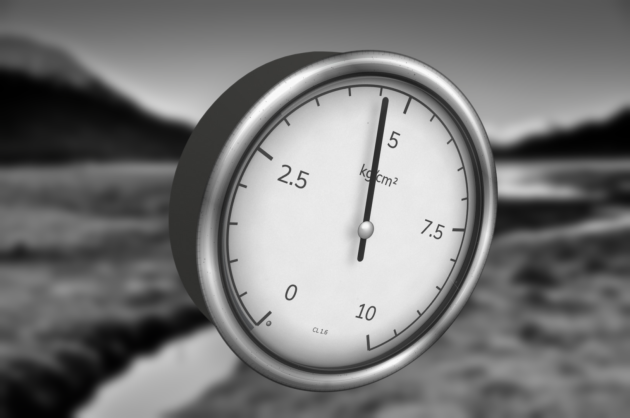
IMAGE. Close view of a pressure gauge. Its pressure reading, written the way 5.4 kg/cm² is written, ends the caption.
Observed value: 4.5 kg/cm²
